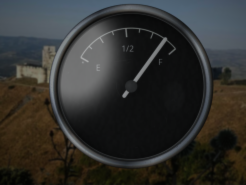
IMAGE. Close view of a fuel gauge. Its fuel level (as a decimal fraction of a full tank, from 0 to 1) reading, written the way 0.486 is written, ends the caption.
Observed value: 0.875
